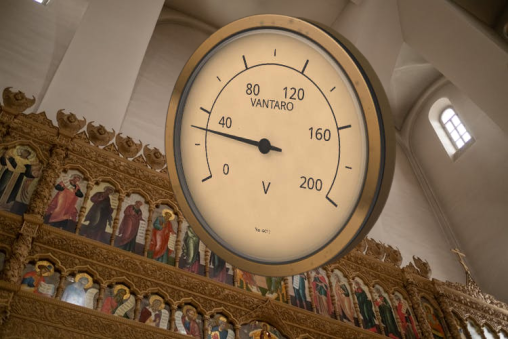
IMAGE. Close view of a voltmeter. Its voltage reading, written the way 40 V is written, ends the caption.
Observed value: 30 V
